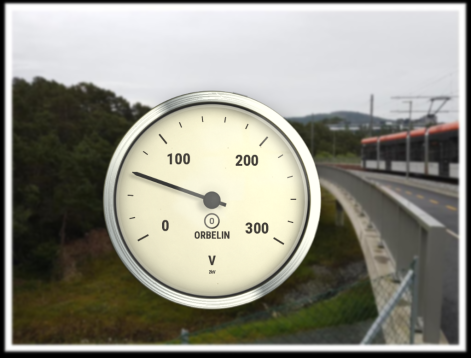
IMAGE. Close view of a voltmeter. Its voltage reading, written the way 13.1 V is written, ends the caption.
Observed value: 60 V
